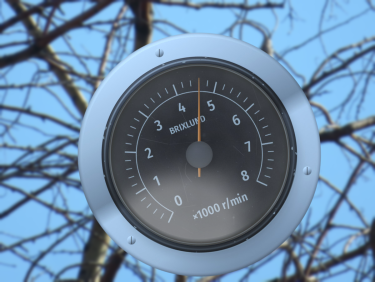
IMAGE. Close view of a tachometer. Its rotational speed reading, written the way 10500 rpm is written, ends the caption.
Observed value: 4600 rpm
